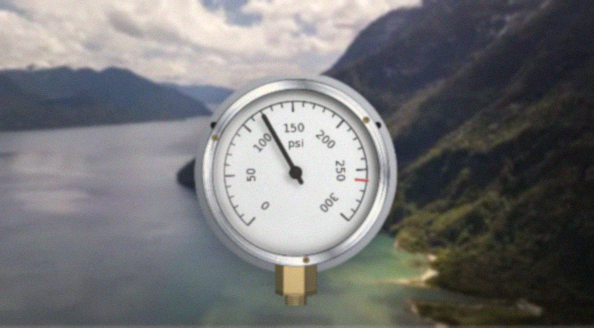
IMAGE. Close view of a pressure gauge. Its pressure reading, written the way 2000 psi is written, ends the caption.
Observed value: 120 psi
